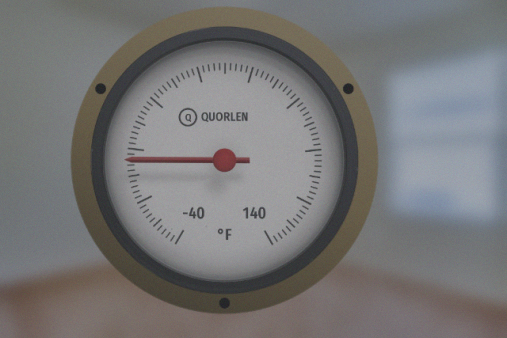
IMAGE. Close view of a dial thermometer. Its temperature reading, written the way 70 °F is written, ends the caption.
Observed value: -4 °F
